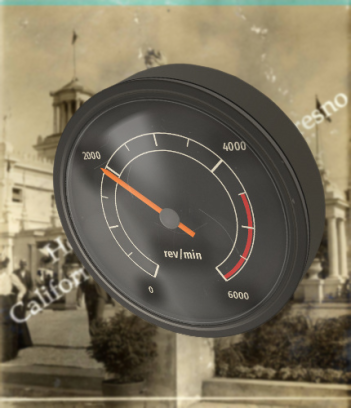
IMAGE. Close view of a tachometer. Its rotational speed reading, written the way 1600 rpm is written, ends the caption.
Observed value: 2000 rpm
